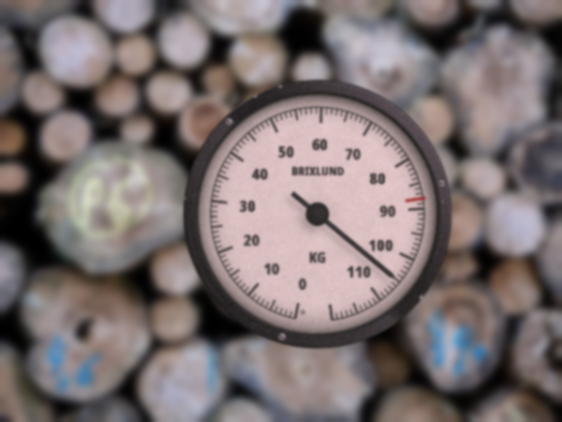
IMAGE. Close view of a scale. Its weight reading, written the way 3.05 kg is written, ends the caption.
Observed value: 105 kg
